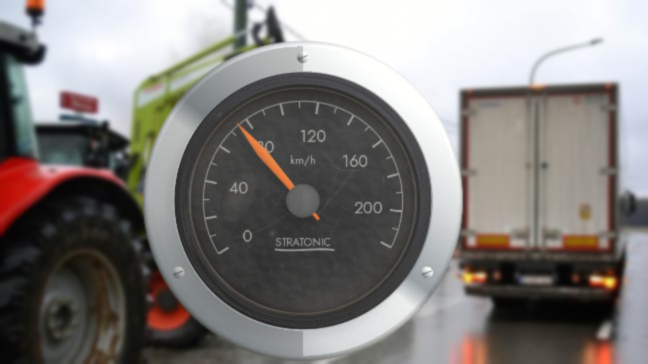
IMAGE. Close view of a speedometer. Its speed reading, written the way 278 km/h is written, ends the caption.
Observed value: 75 km/h
